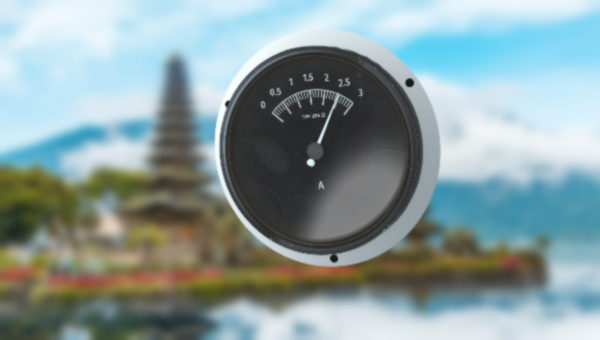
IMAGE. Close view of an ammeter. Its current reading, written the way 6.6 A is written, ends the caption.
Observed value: 2.5 A
